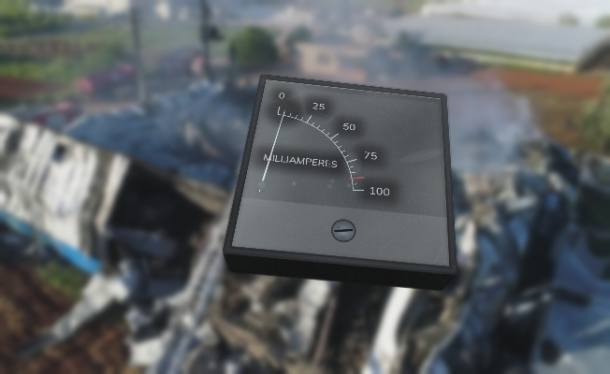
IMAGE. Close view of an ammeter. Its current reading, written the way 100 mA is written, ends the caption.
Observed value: 5 mA
